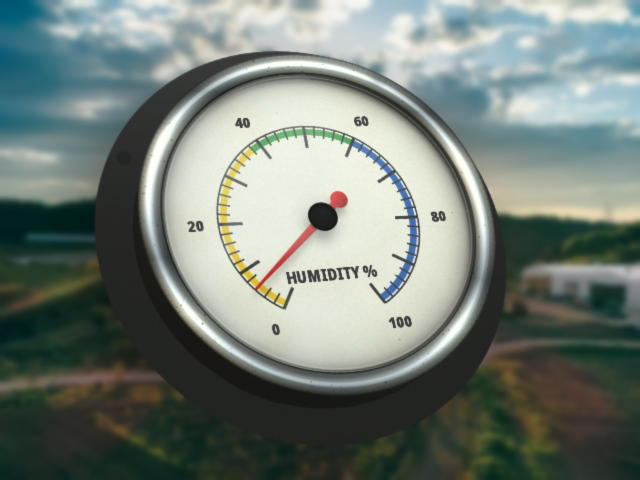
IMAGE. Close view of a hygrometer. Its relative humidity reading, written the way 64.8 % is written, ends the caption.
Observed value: 6 %
